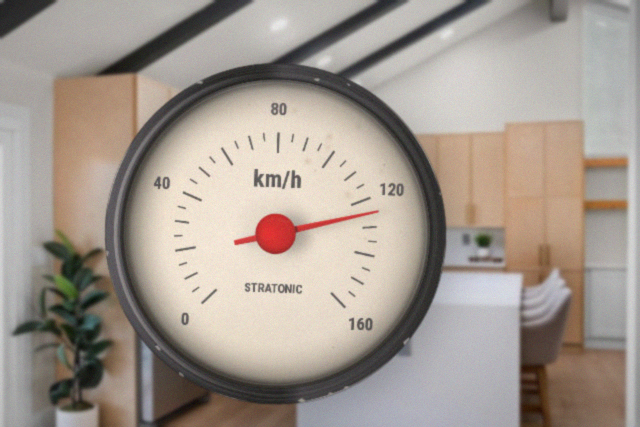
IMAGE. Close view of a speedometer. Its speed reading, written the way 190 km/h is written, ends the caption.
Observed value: 125 km/h
